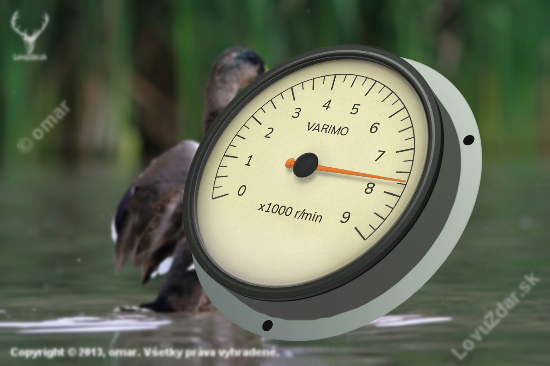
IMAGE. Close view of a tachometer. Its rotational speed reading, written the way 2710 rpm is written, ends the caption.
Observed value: 7750 rpm
